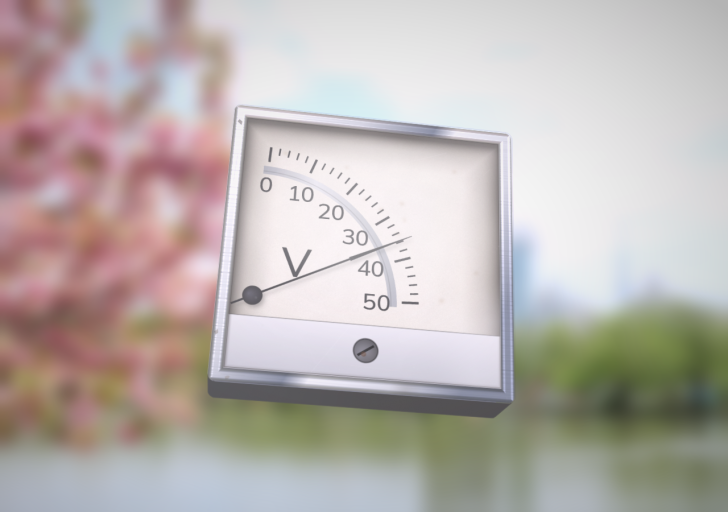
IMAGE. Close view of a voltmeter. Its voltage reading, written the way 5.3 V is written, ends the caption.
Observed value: 36 V
